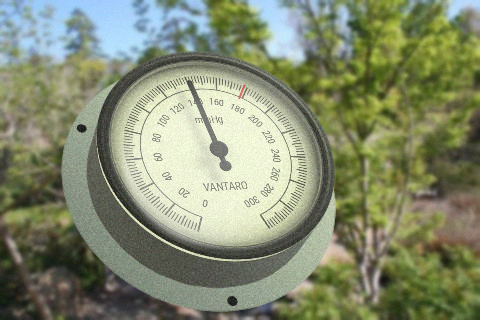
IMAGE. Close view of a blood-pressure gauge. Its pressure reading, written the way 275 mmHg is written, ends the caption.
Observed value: 140 mmHg
